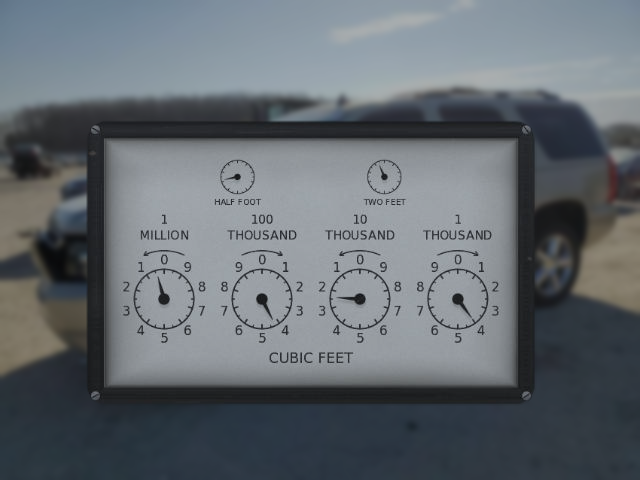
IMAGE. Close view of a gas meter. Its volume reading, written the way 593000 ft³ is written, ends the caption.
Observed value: 42400 ft³
